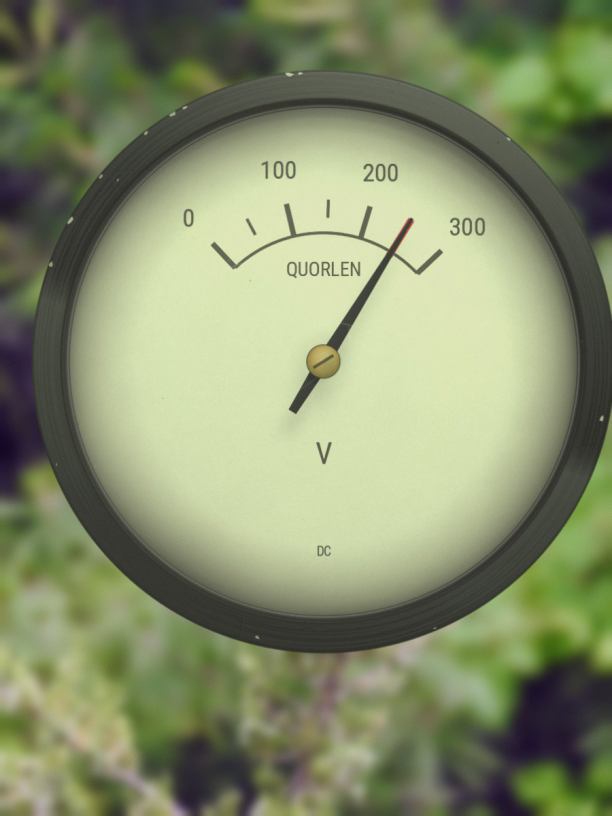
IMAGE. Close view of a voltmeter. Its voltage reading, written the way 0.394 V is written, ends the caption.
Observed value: 250 V
